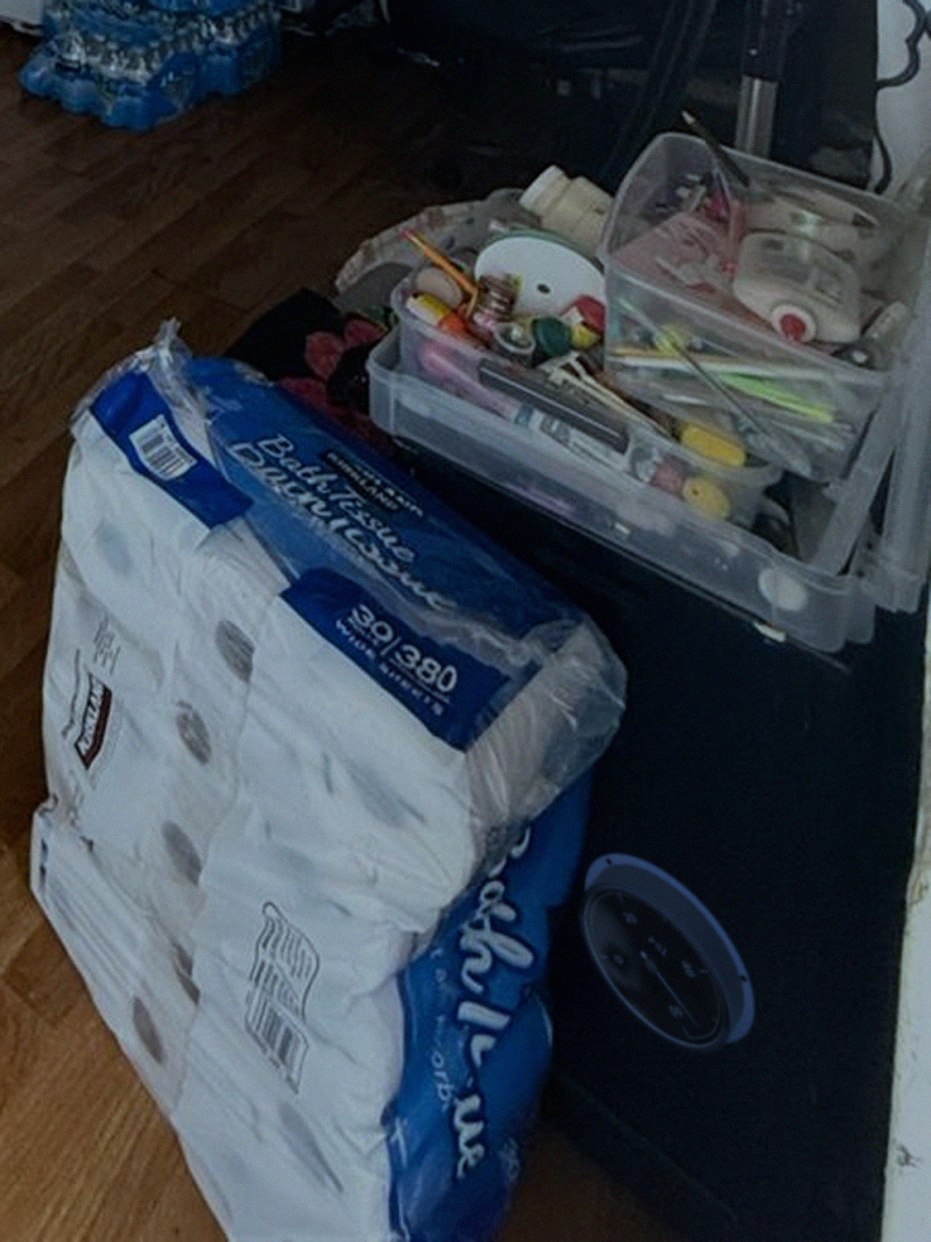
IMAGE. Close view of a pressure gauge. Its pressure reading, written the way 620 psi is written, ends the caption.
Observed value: 55 psi
